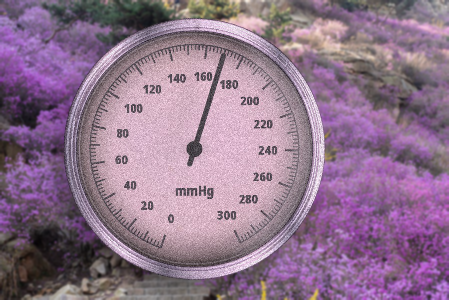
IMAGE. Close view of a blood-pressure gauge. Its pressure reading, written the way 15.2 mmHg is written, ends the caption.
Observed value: 170 mmHg
